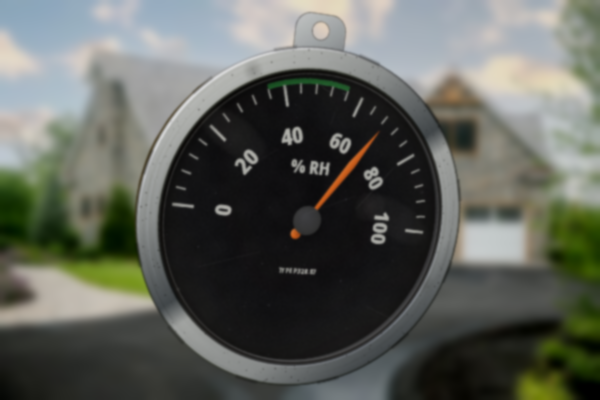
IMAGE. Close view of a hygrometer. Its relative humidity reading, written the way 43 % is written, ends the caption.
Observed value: 68 %
